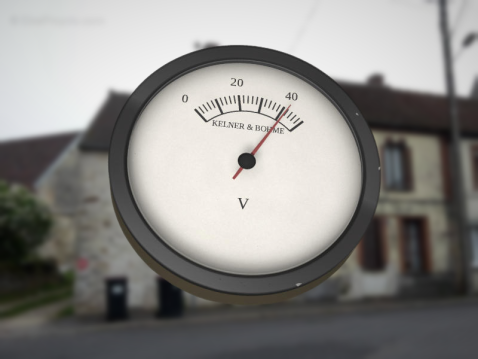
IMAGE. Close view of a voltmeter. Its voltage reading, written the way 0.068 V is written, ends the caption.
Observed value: 42 V
